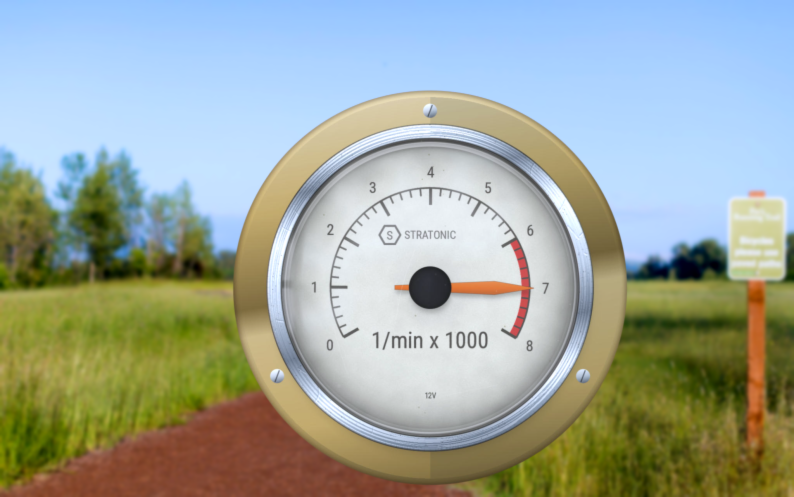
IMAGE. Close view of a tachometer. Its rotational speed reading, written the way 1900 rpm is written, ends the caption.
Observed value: 7000 rpm
